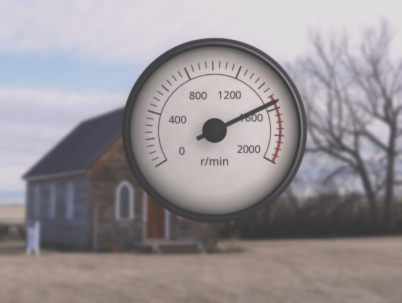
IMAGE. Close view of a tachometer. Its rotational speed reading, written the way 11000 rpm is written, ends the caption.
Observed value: 1550 rpm
